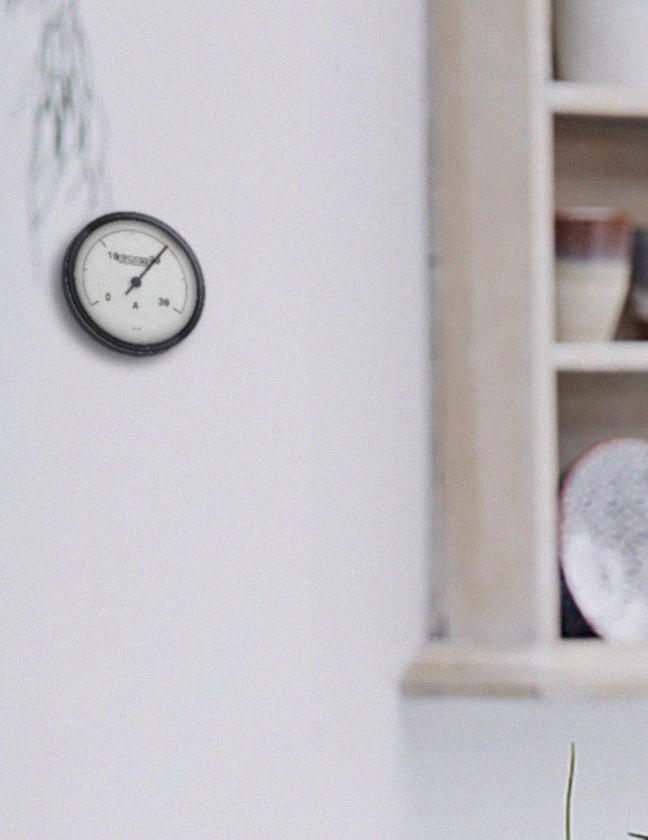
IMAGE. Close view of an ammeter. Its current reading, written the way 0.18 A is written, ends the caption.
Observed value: 20 A
